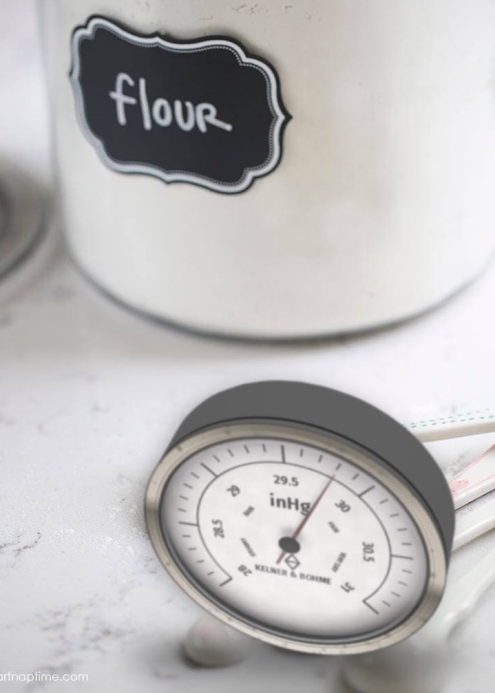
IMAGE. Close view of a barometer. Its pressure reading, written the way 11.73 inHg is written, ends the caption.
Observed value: 29.8 inHg
